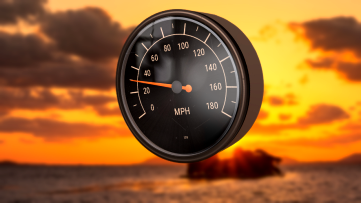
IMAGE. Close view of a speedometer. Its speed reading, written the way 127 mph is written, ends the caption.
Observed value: 30 mph
